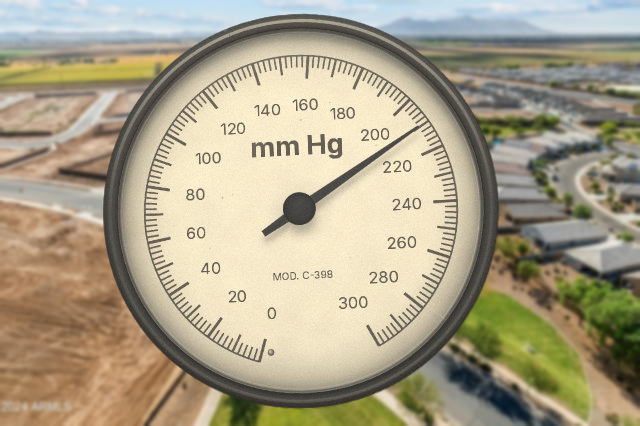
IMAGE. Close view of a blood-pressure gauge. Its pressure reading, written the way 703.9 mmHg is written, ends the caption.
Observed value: 210 mmHg
